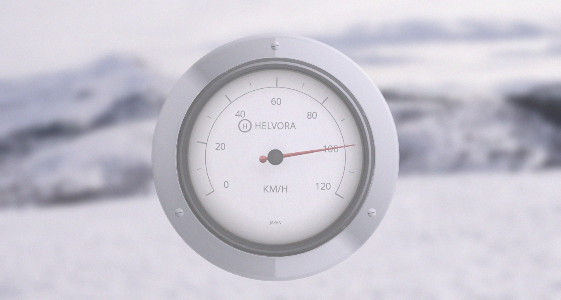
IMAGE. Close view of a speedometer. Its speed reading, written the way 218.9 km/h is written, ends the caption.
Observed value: 100 km/h
